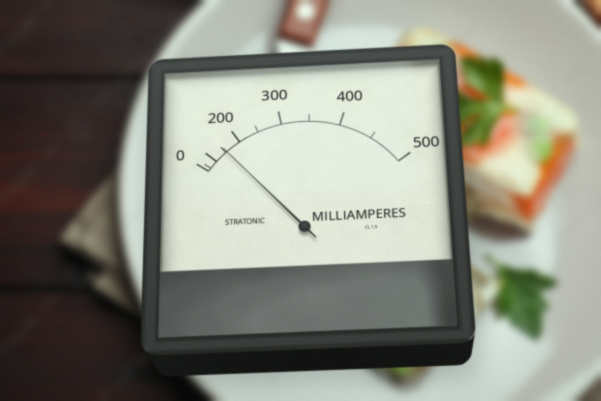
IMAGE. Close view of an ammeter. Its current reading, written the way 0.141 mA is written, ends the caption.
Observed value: 150 mA
